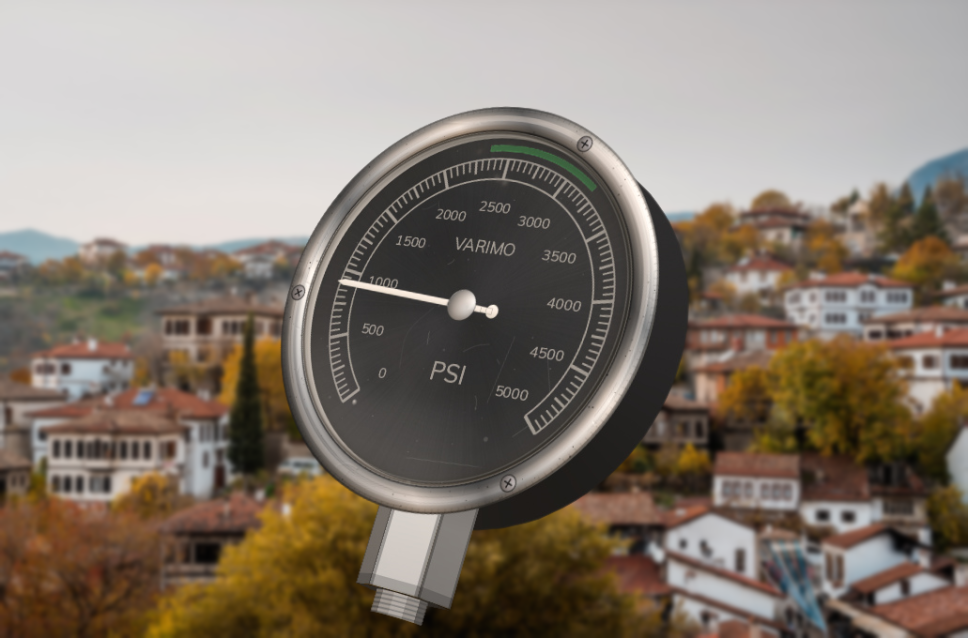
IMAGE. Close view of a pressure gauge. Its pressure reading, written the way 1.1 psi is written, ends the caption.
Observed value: 900 psi
